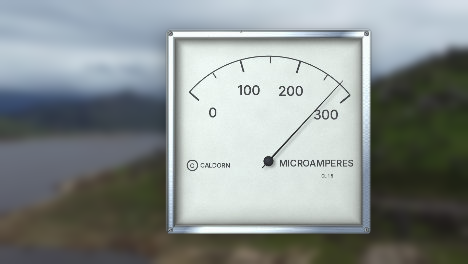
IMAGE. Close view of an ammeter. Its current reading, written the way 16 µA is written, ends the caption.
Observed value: 275 µA
